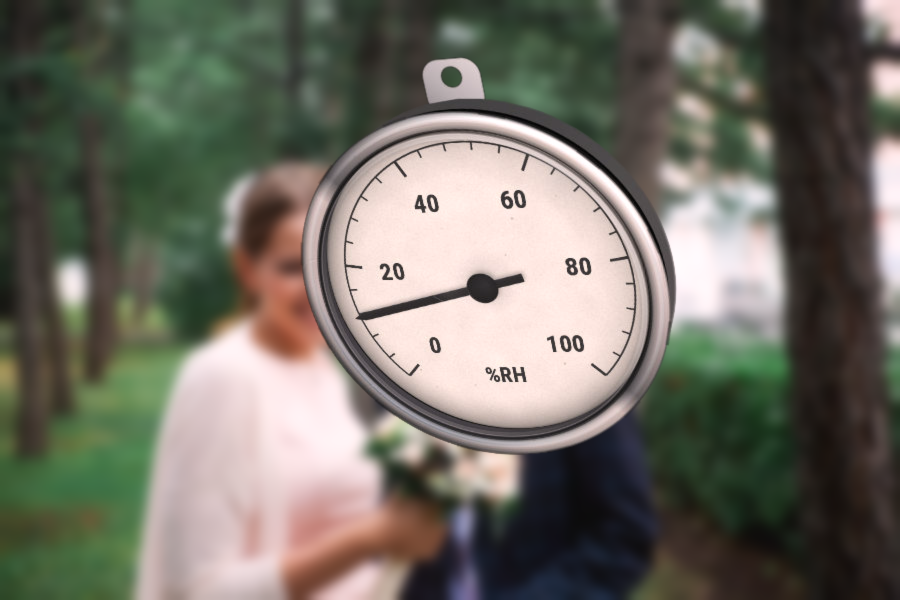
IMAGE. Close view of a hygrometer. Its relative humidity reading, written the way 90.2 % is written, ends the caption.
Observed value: 12 %
